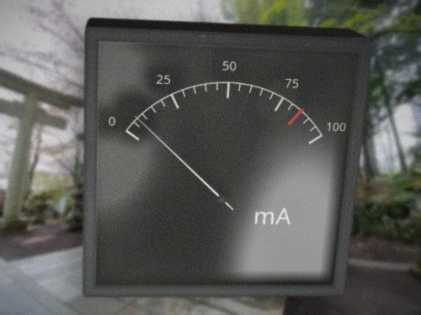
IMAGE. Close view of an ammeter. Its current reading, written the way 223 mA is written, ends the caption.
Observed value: 7.5 mA
